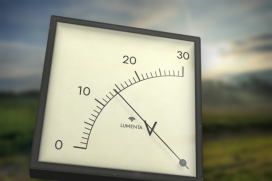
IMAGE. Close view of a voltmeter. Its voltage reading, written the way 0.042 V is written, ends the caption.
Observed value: 14 V
